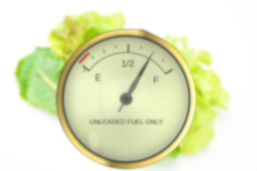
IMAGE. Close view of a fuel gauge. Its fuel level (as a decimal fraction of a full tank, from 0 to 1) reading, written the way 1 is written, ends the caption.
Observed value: 0.75
